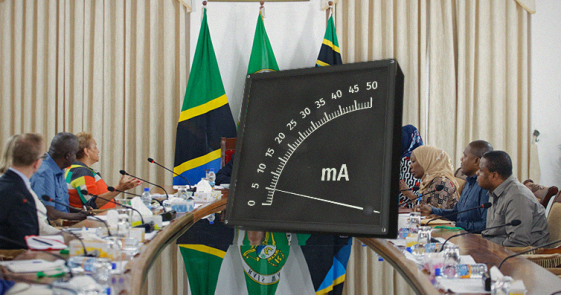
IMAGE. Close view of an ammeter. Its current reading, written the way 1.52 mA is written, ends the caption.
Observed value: 5 mA
